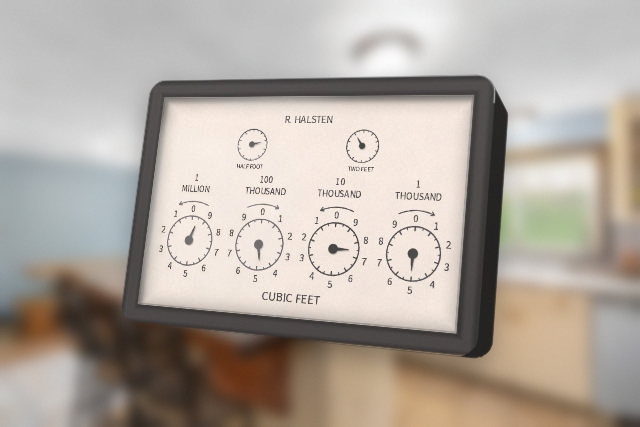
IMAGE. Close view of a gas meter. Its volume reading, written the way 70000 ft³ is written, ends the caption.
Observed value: 947500 ft³
